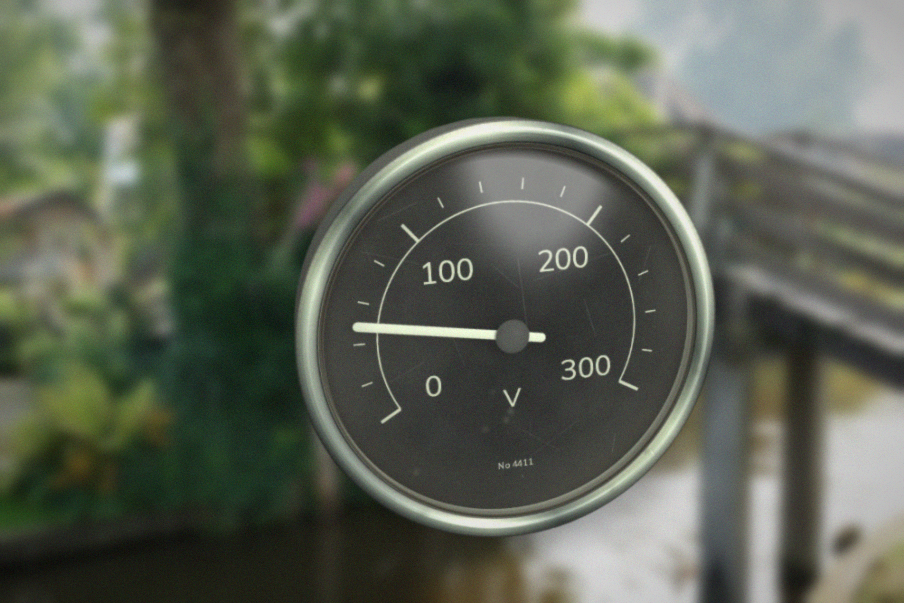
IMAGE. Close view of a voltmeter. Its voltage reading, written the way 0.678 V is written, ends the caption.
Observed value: 50 V
